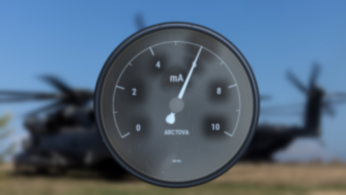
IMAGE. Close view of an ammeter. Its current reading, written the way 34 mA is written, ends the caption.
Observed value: 6 mA
